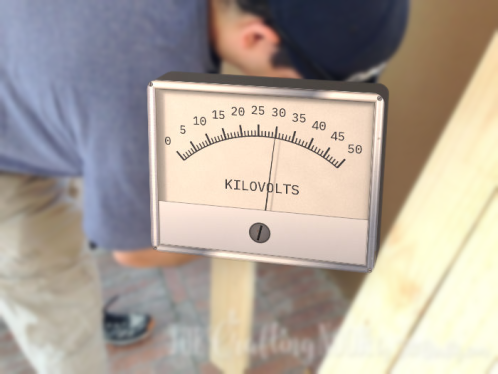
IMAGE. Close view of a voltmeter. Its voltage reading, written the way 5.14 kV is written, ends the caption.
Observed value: 30 kV
